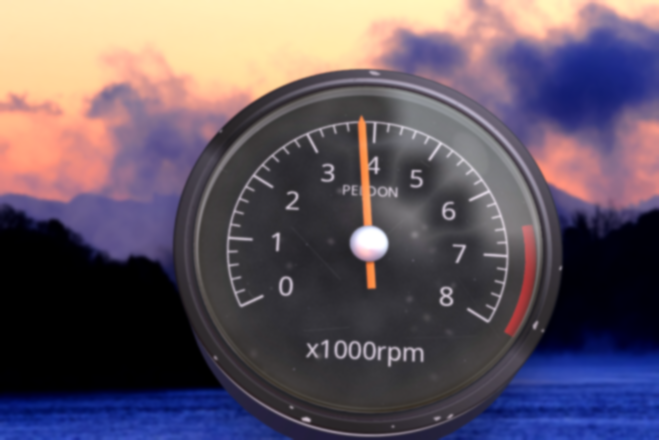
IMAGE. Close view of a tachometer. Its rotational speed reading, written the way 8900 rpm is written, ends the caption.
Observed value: 3800 rpm
